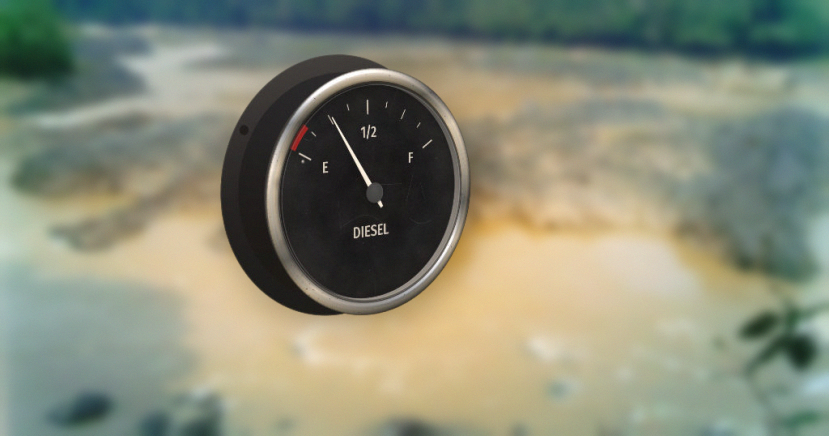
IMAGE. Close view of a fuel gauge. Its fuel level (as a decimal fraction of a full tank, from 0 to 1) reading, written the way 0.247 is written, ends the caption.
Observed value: 0.25
